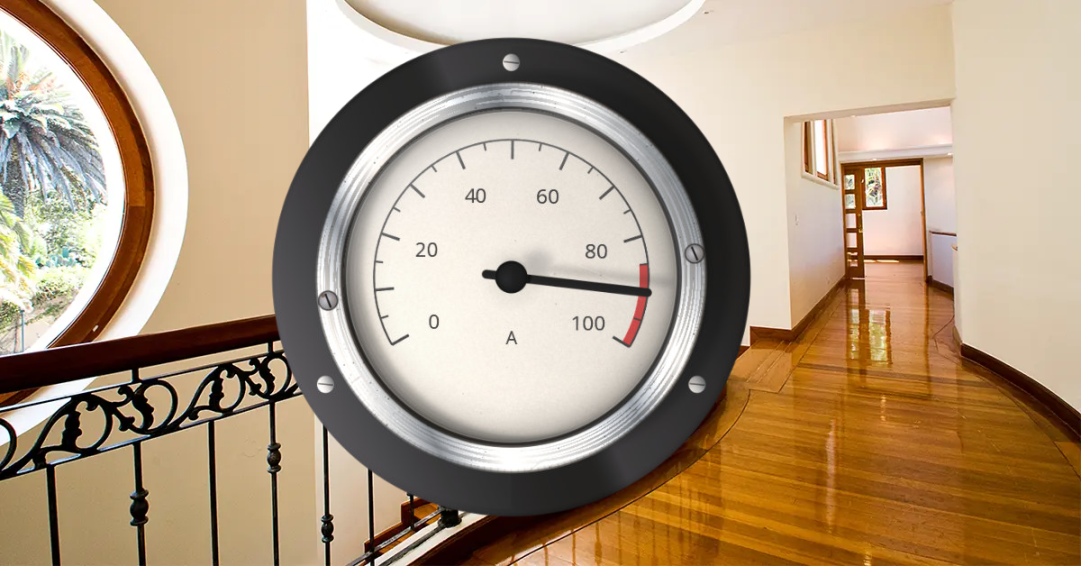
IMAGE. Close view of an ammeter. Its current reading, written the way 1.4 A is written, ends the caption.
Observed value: 90 A
